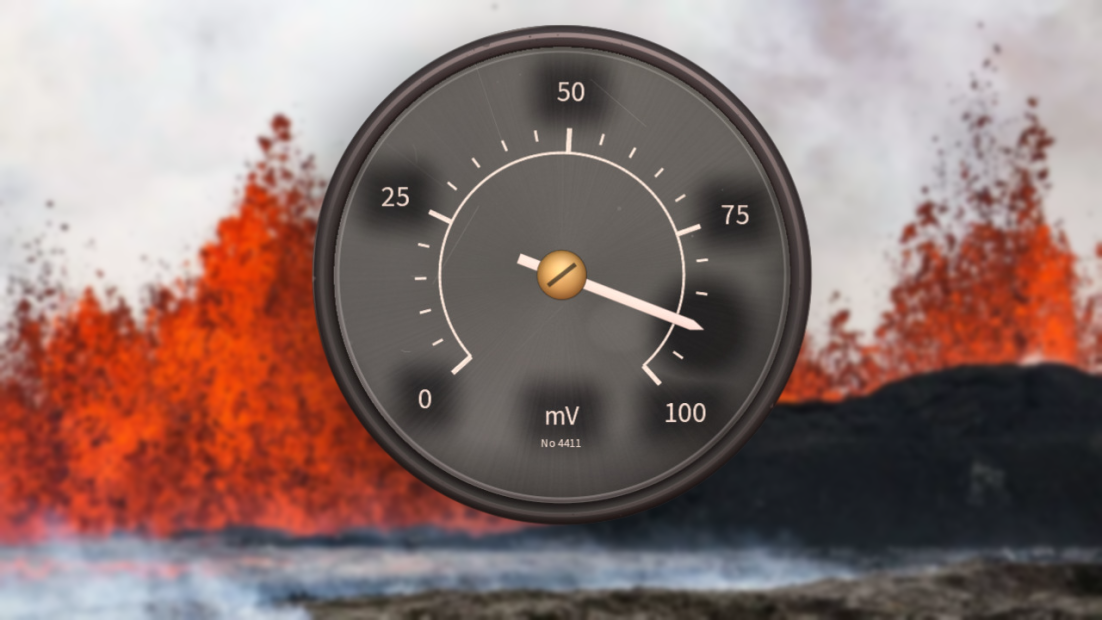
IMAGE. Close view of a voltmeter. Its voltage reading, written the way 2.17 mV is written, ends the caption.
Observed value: 90 mV
